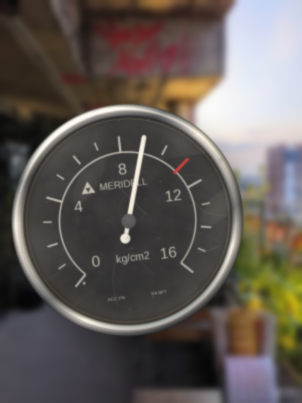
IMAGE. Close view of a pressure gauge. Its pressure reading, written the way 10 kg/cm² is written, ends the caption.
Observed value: 9 kg/cm²
